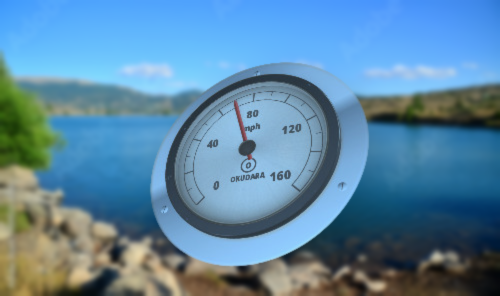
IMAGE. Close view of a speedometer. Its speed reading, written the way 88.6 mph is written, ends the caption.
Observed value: 70 mph
